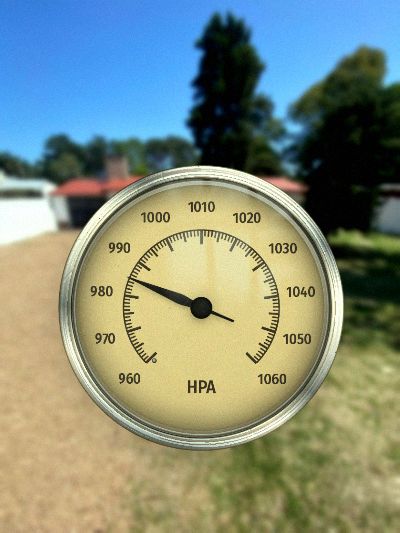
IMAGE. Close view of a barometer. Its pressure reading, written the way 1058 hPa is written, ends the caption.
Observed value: 985 hPa
